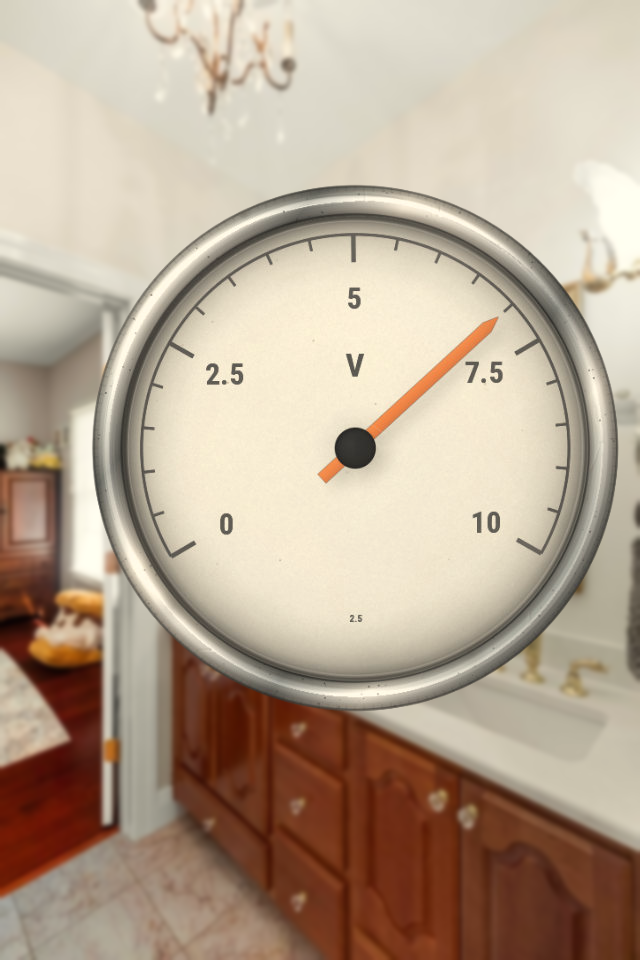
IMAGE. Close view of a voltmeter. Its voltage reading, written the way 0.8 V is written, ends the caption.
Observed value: 7 V
